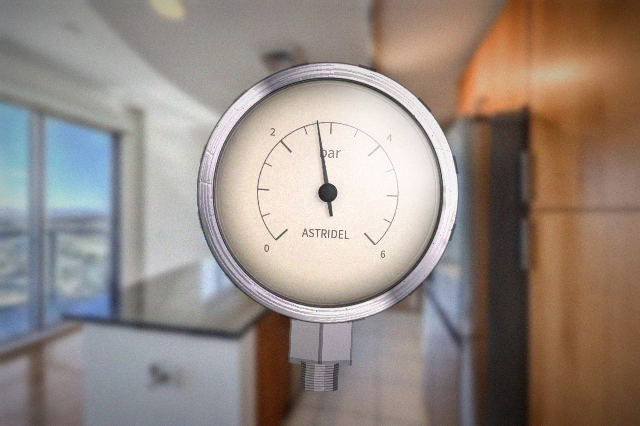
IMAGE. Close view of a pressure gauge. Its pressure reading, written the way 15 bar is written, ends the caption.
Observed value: 2.75 bar
